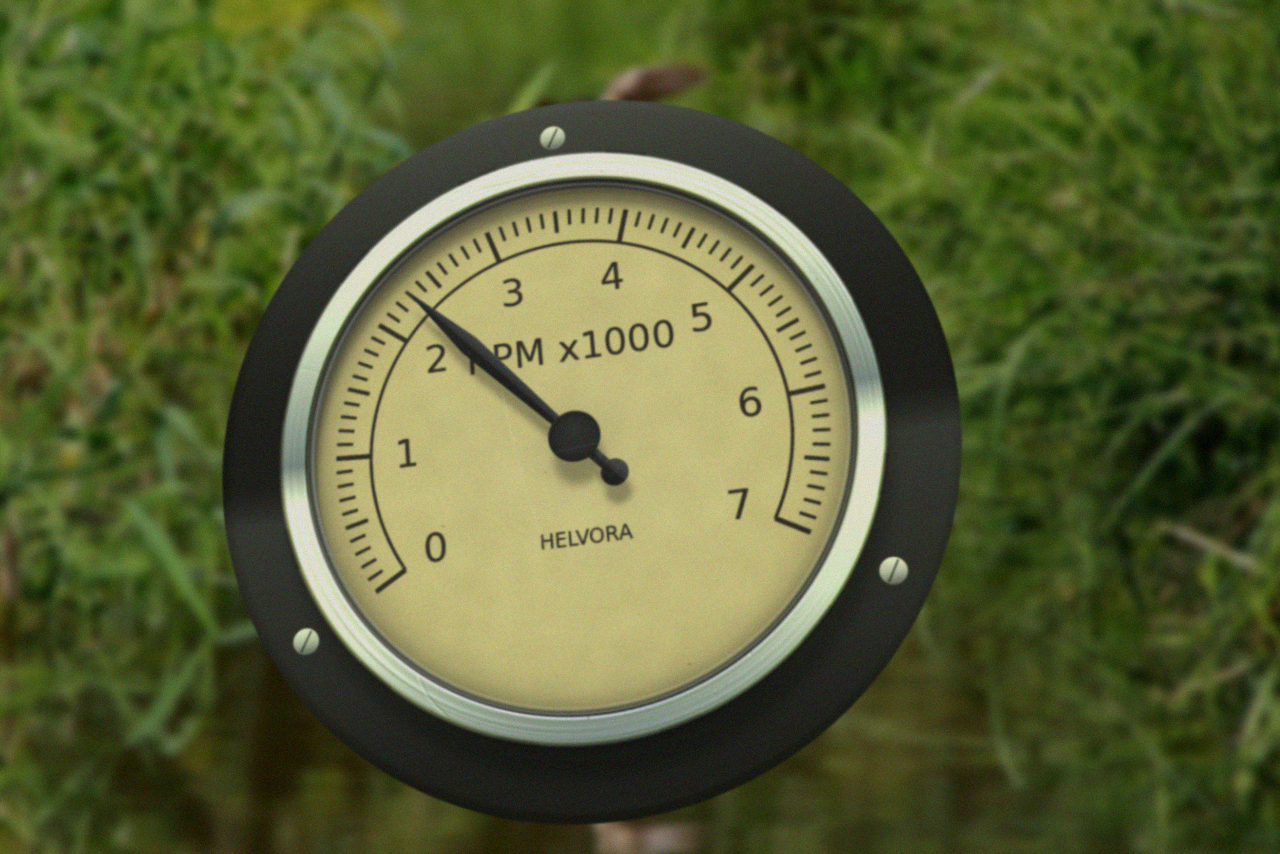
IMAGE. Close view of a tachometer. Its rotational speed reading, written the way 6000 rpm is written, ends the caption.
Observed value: 2300 rpm
